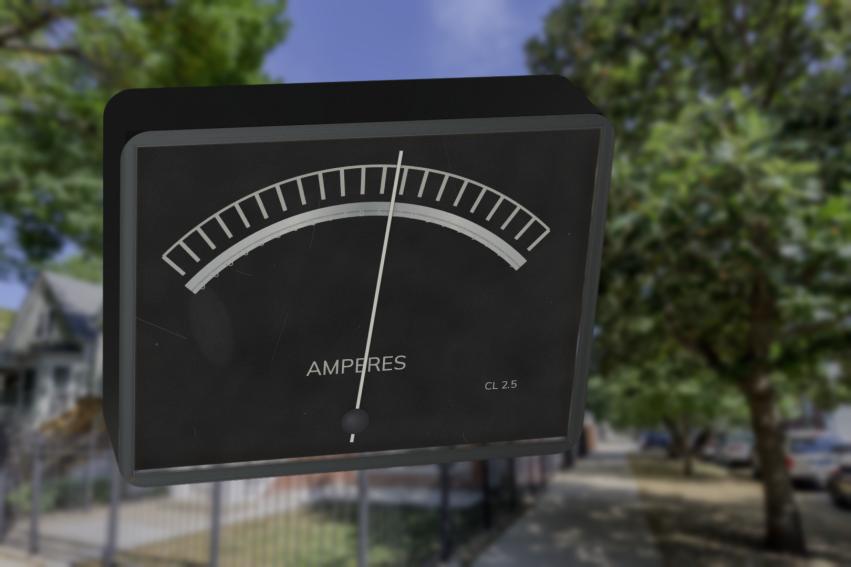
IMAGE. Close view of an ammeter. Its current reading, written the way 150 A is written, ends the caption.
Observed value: 7.5 A
